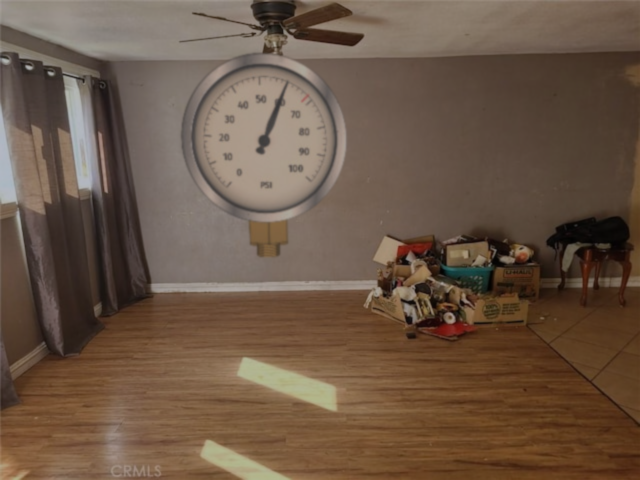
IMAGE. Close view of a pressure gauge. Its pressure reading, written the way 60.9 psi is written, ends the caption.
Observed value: 60 psi
